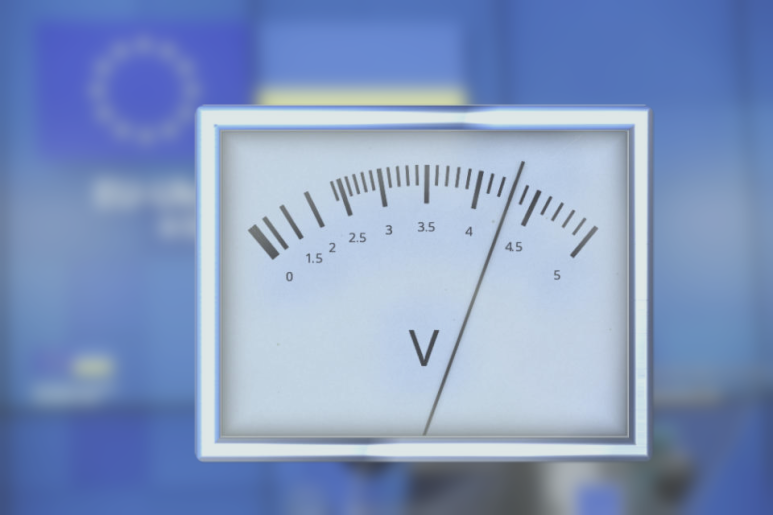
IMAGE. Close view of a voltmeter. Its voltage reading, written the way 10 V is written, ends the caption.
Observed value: 4.3 V
